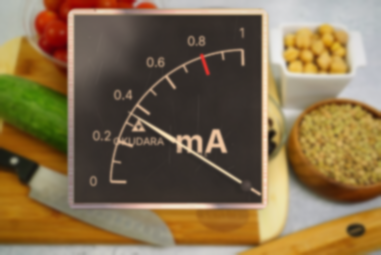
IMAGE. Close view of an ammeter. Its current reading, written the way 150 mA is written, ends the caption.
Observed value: 0.35 mA
